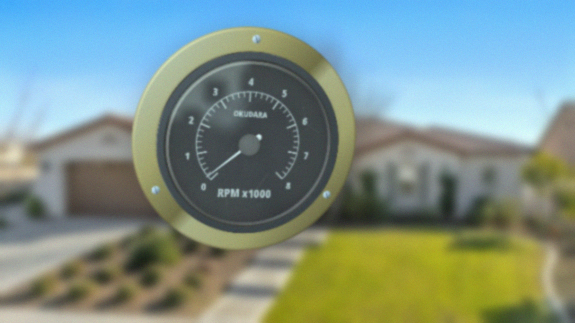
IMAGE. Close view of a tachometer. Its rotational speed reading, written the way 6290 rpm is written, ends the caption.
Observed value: 200 rpm
